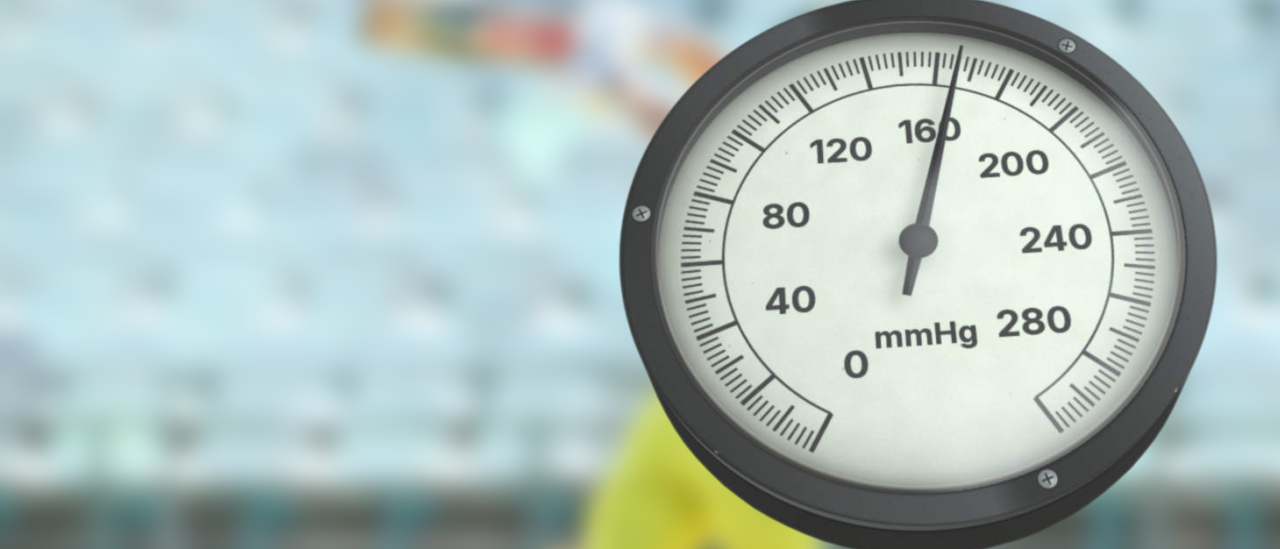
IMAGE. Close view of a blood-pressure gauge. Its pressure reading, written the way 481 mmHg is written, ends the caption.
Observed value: 166 mmHg
